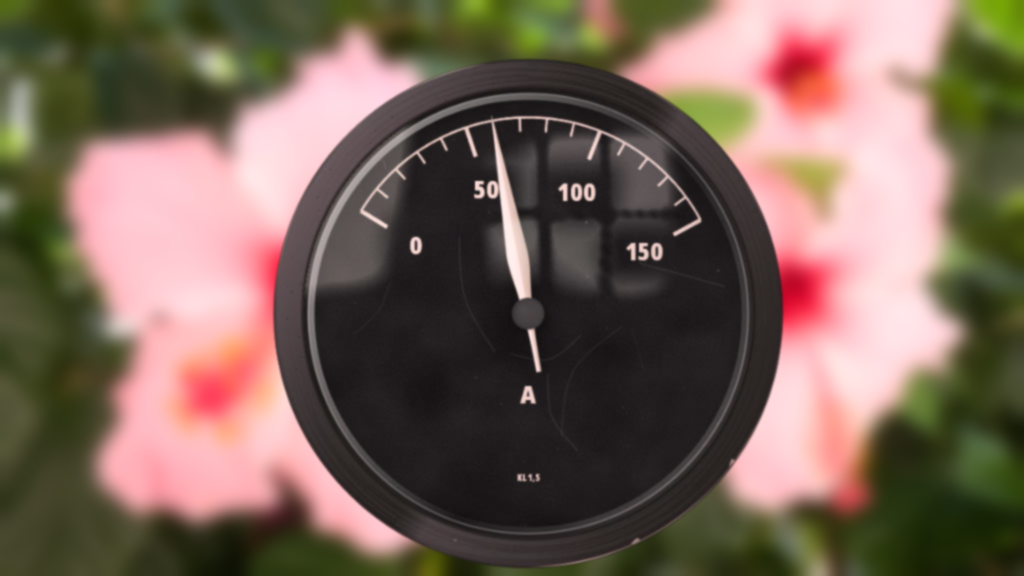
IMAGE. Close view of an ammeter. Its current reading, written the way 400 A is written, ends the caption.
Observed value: 60 A
